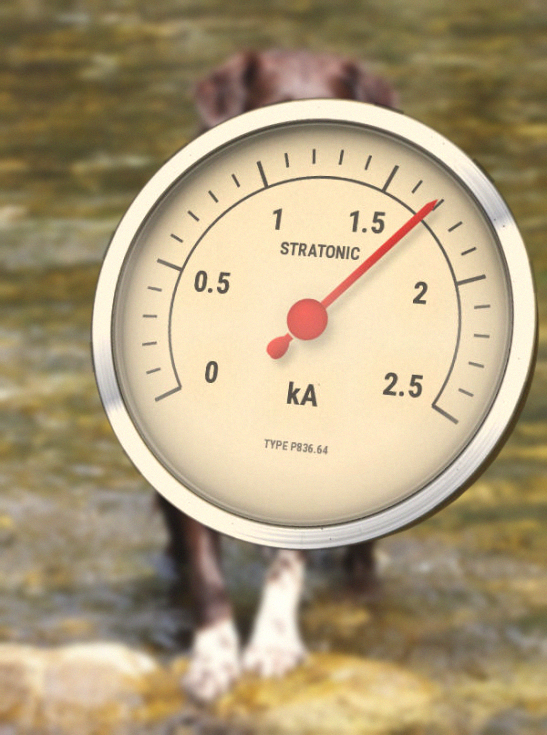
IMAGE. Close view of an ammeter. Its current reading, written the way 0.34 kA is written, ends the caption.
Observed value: 1.7 kA
